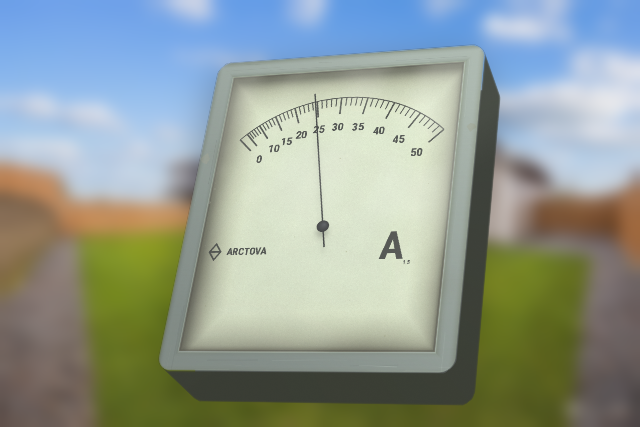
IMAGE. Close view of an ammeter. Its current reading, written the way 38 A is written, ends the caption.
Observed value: 25 A
